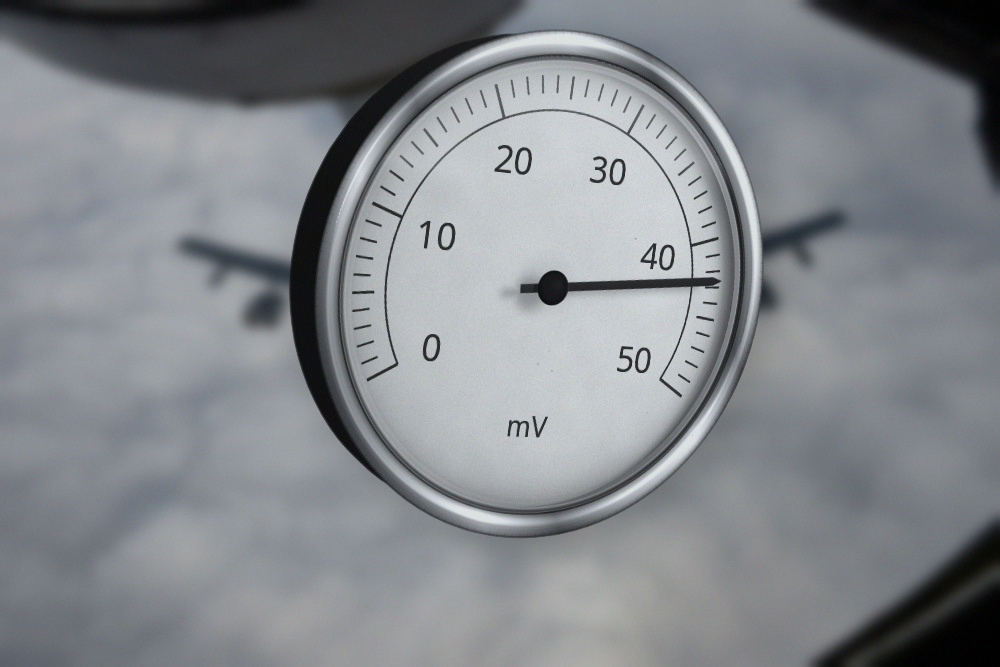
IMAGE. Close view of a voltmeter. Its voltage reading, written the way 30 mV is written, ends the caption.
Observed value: 42.5 mV
